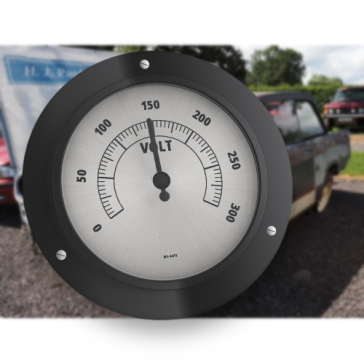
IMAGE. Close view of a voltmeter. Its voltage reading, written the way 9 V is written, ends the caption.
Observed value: 145 V
